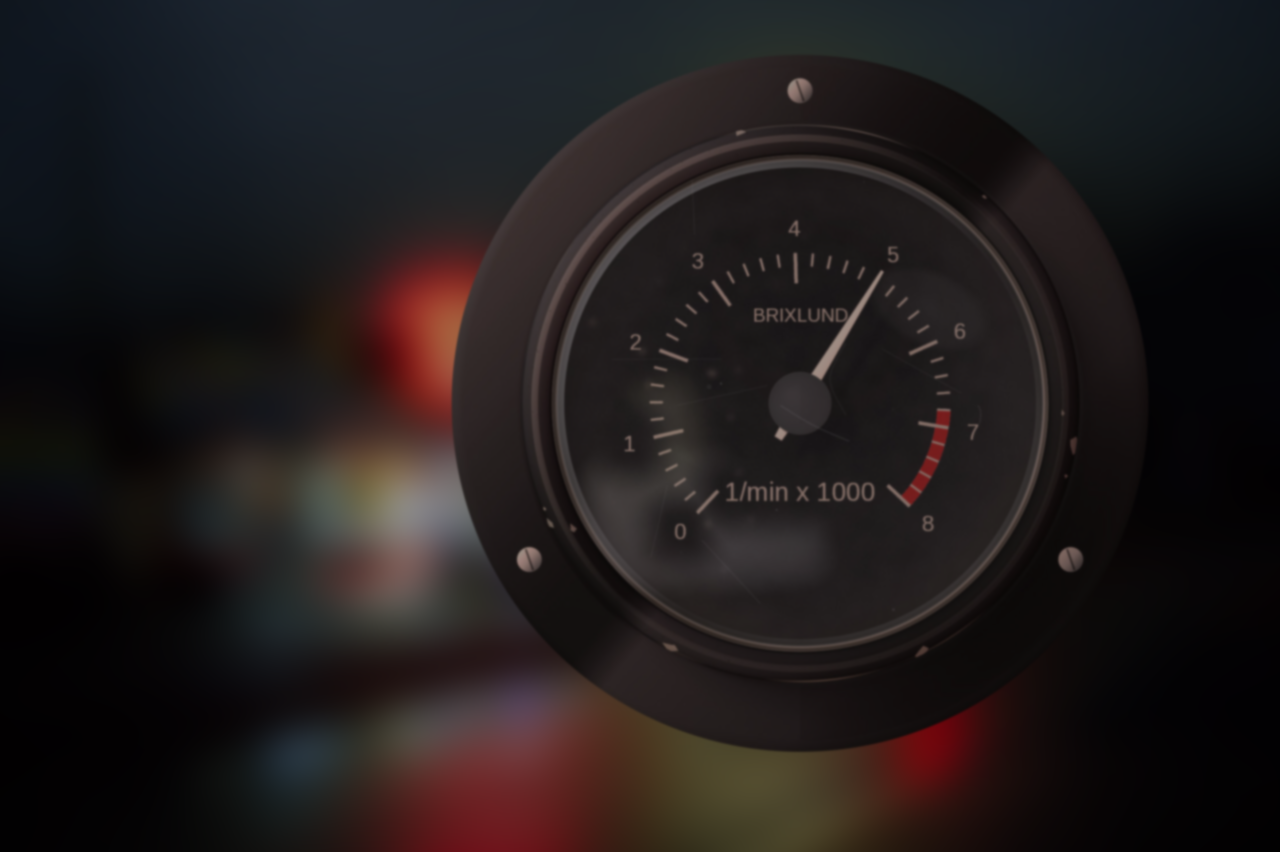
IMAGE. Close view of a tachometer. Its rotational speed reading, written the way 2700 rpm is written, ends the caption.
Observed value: 5000 rpm
